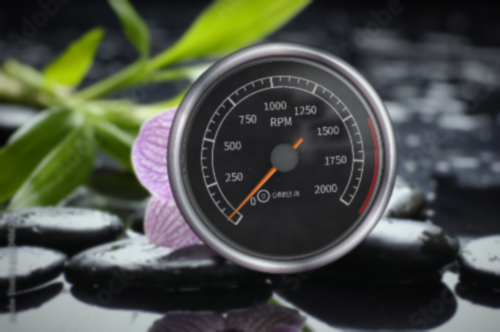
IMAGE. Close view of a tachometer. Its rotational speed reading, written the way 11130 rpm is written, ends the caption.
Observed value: 50 rpm
